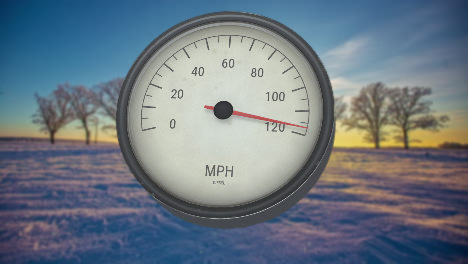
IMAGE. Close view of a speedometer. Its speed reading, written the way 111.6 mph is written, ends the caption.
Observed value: 117.5 mph
